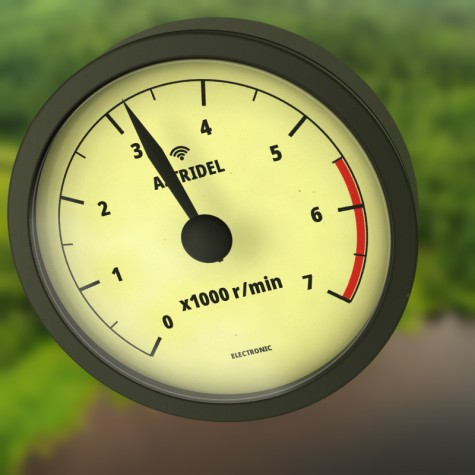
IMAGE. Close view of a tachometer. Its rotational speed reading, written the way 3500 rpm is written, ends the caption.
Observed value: 3250 rpm
